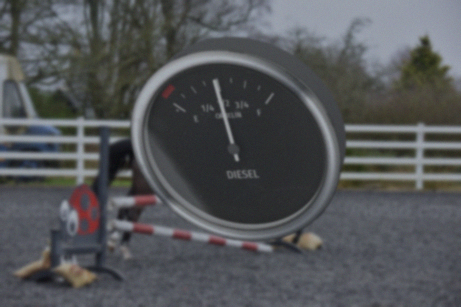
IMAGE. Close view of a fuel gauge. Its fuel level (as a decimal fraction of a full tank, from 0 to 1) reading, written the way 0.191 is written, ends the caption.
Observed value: 0.5
